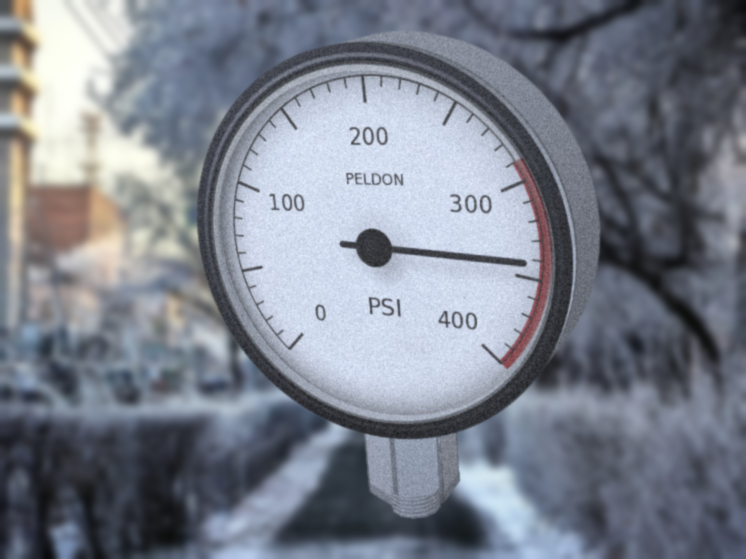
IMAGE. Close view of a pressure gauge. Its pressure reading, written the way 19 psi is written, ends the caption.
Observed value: 340 psi
